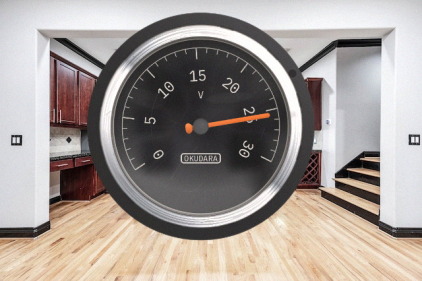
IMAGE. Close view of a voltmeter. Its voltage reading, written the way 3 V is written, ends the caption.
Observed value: 25.5 V
